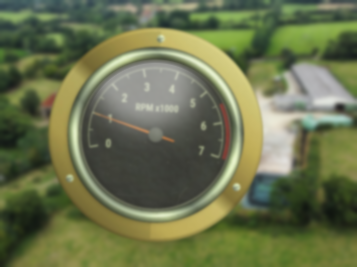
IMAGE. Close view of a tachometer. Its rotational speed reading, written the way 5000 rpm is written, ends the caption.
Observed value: 1000 rpm
